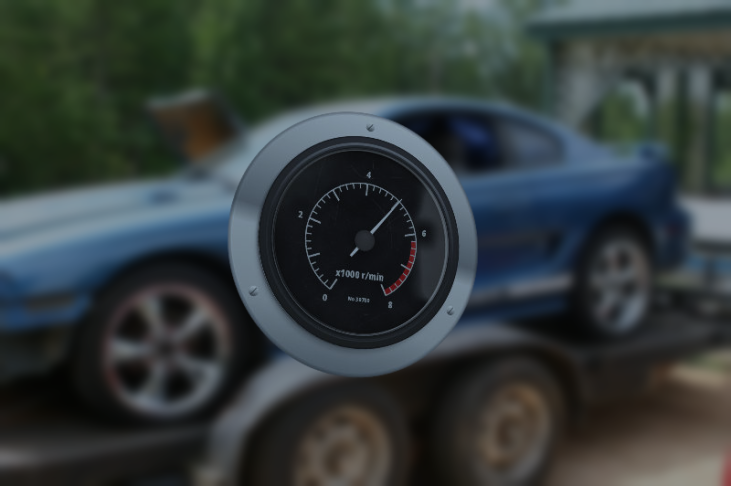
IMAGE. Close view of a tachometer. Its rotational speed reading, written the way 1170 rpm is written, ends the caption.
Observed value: 5000 rpm
